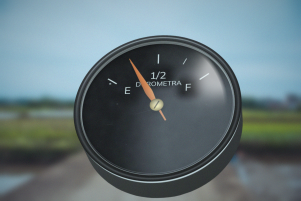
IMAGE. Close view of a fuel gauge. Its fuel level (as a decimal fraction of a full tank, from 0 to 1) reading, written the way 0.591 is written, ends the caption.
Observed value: 0.25
